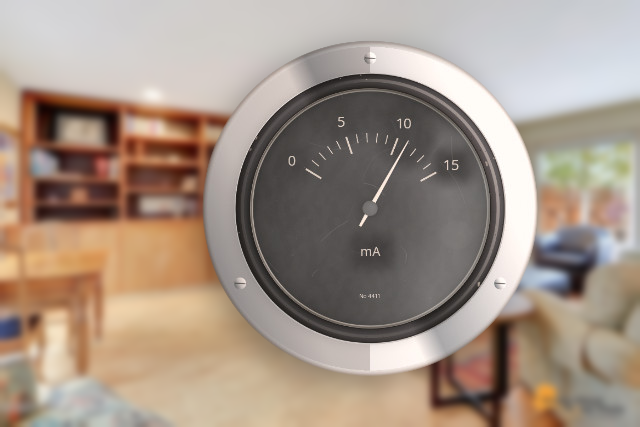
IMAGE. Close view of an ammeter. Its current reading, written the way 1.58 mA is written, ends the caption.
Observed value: 11 mA
